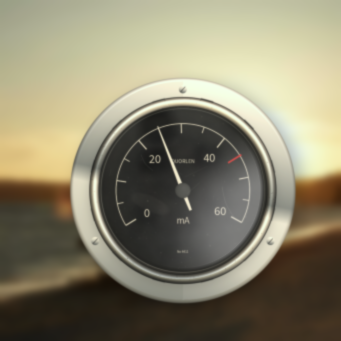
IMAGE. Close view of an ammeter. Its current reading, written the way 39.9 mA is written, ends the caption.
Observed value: 25 mA
